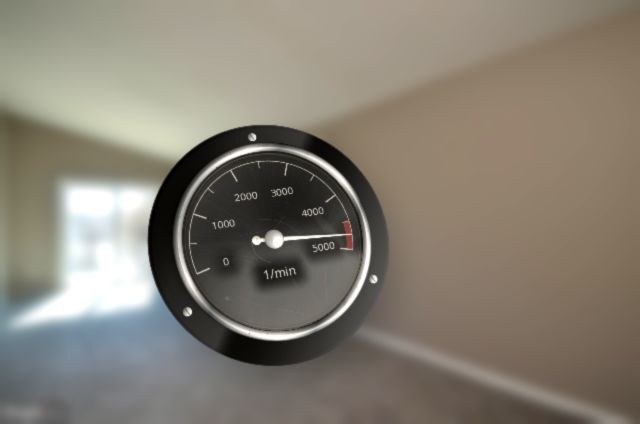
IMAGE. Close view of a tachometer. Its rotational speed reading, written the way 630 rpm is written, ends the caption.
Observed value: 4750 rpm
